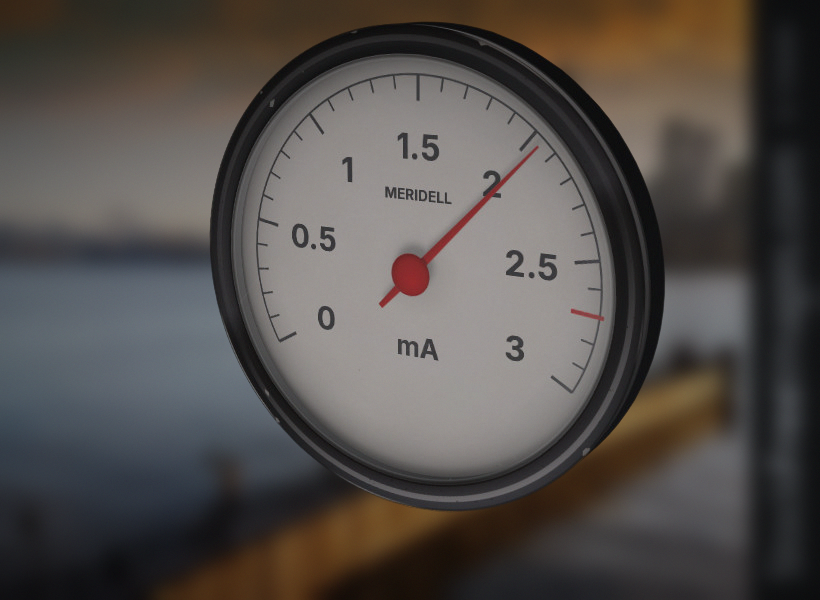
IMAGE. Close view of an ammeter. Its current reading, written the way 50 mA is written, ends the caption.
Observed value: 2.05 mA
